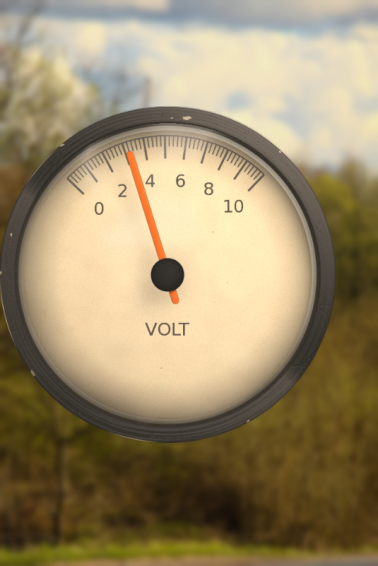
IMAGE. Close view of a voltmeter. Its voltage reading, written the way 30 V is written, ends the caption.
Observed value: 3.2 V
